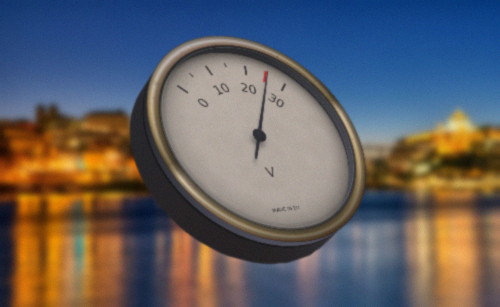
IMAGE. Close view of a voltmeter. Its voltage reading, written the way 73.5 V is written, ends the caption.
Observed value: 25 V
